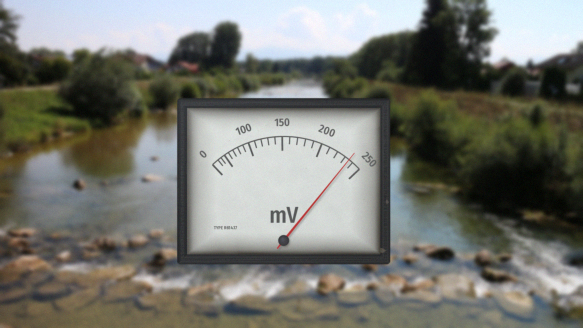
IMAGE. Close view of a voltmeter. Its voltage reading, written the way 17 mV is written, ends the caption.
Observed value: 235 mV
